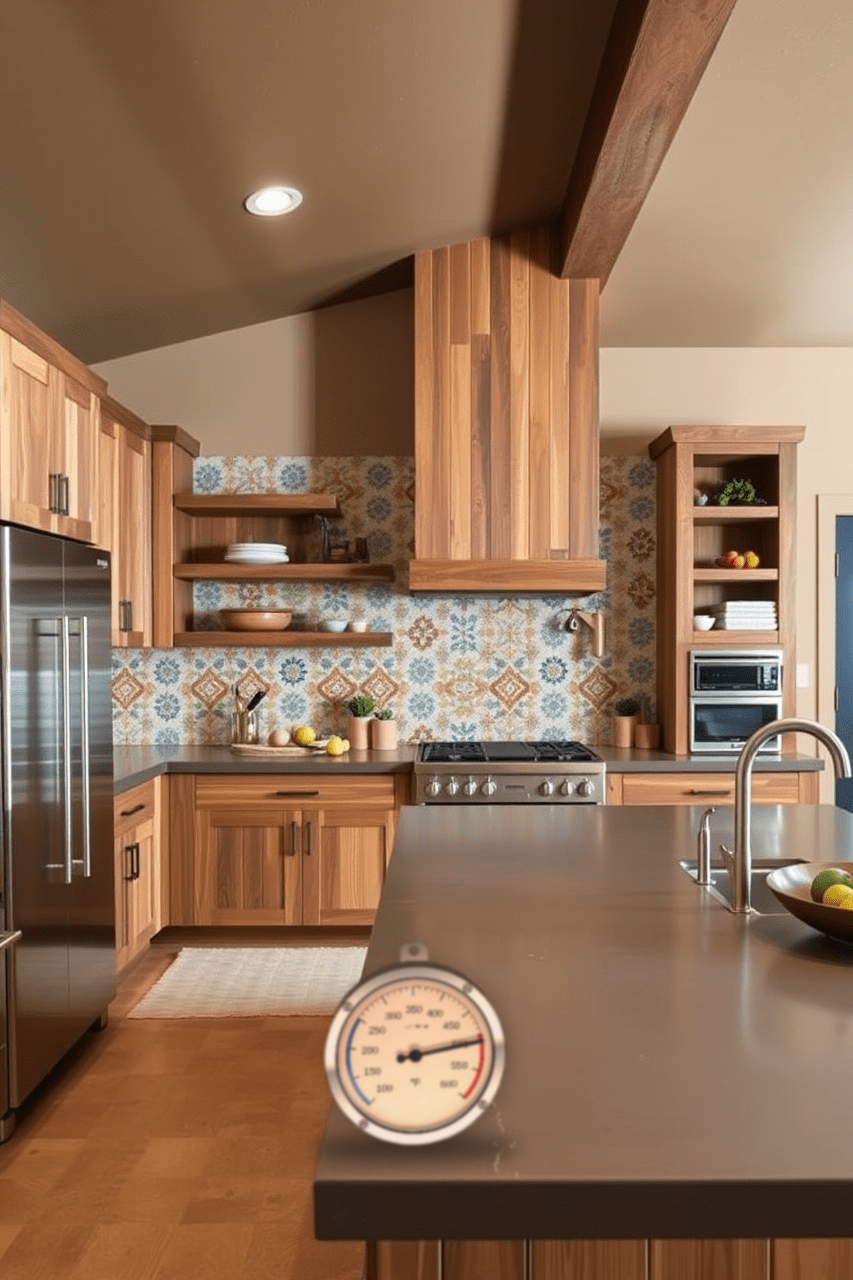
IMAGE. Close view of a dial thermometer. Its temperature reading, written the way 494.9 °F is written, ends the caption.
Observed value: 500 °F
